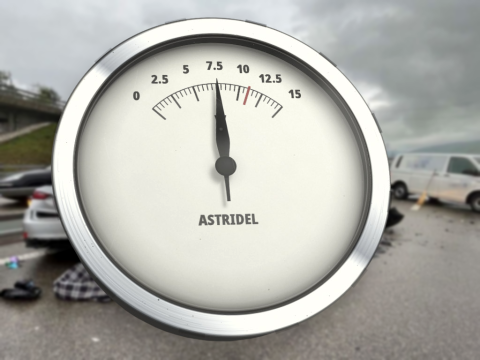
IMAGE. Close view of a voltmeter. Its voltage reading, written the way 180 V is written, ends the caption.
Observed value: 7.5 V
